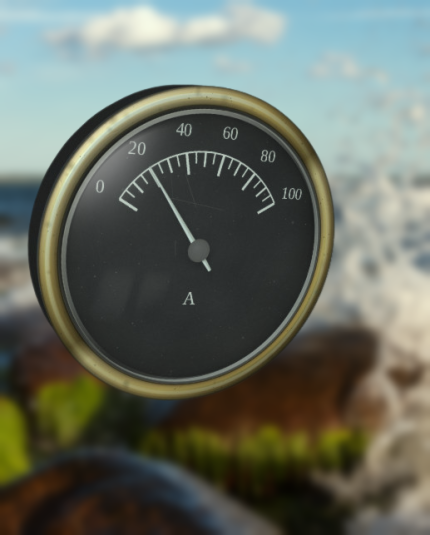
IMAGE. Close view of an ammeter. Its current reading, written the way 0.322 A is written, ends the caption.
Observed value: 20 A
